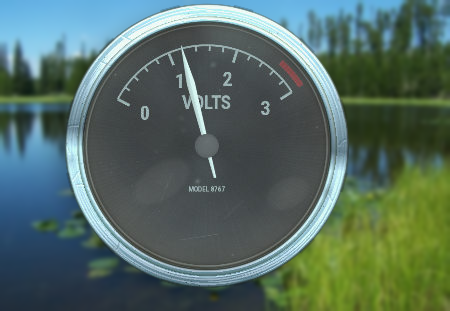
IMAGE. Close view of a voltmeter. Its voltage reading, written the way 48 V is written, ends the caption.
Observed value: 1.2 V
